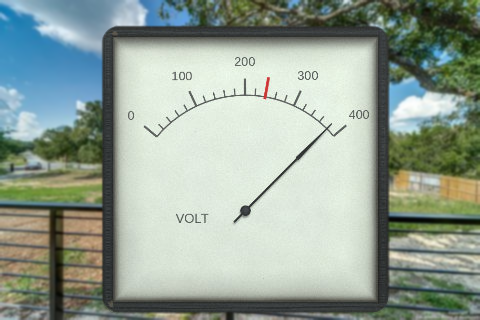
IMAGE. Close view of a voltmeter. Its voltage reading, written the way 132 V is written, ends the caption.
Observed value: 380 V
